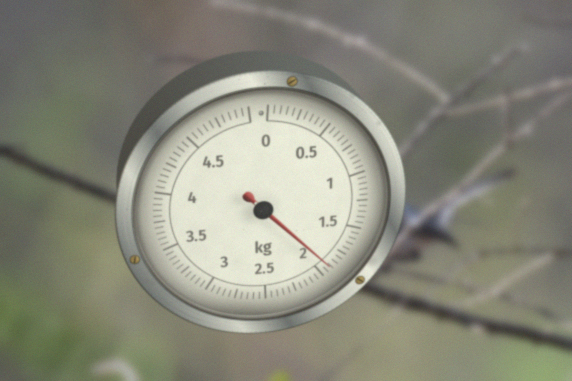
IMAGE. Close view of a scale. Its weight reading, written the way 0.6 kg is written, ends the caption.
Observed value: 1.9 kg
